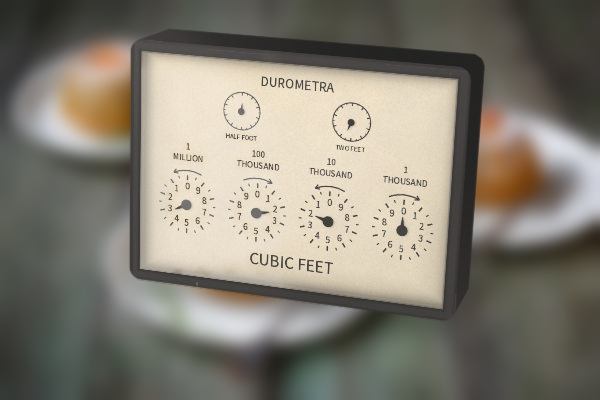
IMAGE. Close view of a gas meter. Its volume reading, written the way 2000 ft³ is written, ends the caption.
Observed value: 322000 ft³
